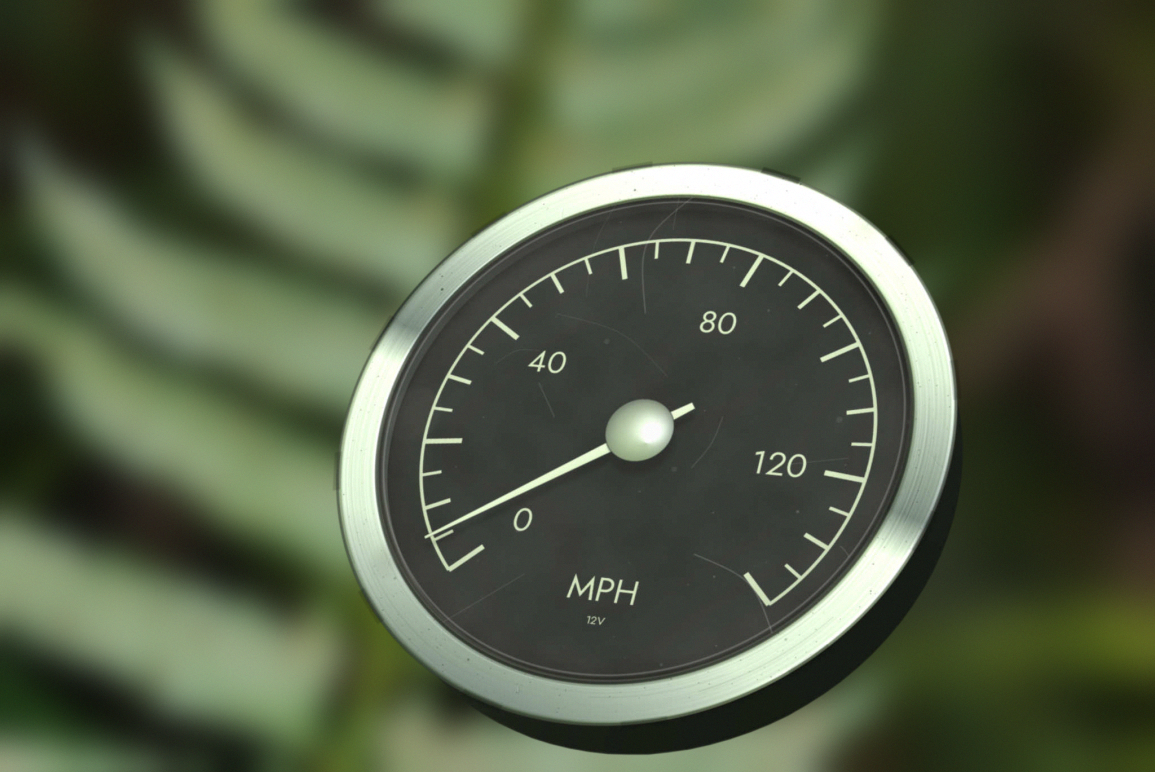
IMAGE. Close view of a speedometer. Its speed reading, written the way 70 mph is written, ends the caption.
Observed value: 5 mph
